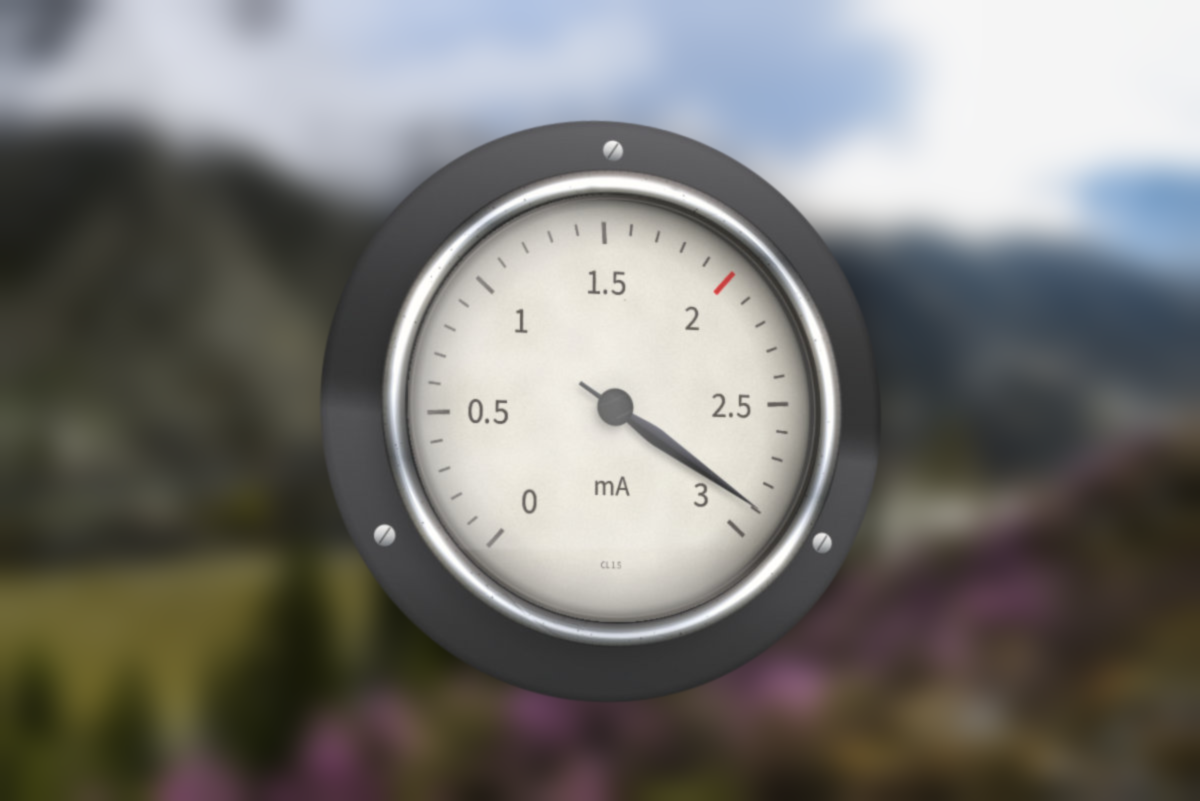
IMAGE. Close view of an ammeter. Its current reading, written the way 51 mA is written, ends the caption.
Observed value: 2.9 mA
